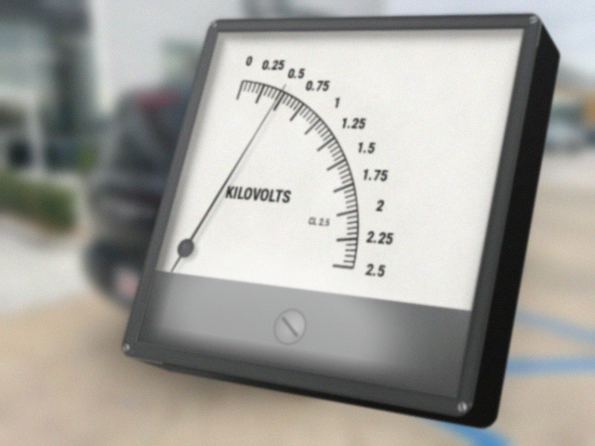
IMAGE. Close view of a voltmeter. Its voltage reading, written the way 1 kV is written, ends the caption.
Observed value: 0.5 kV
